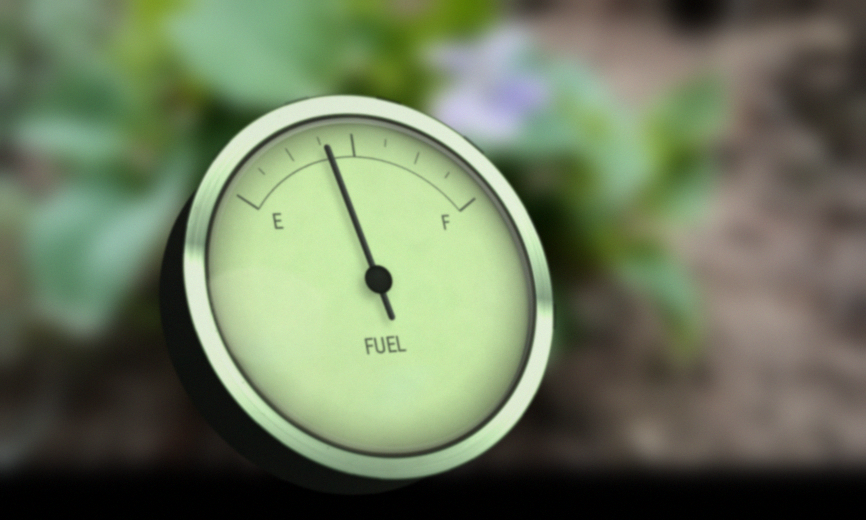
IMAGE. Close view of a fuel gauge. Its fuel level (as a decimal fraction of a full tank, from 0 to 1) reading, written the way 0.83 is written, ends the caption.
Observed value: 0.375
